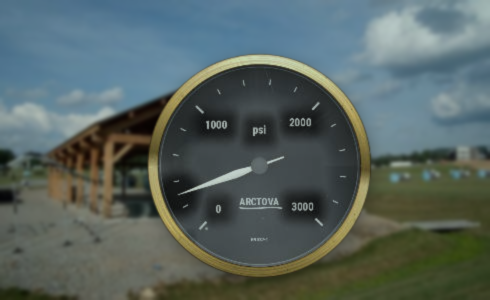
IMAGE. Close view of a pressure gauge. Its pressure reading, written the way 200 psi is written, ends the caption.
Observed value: 300 psi
